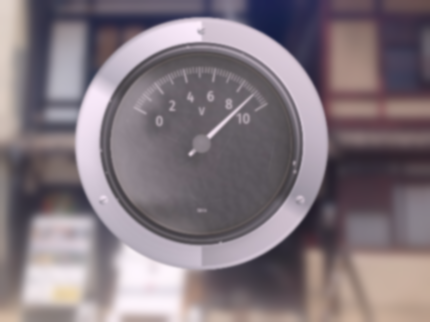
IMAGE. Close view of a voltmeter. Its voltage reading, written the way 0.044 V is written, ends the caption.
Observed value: 9 V
